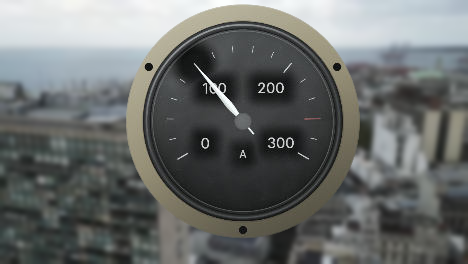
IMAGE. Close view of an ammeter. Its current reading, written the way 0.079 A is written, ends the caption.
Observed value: 100 A
